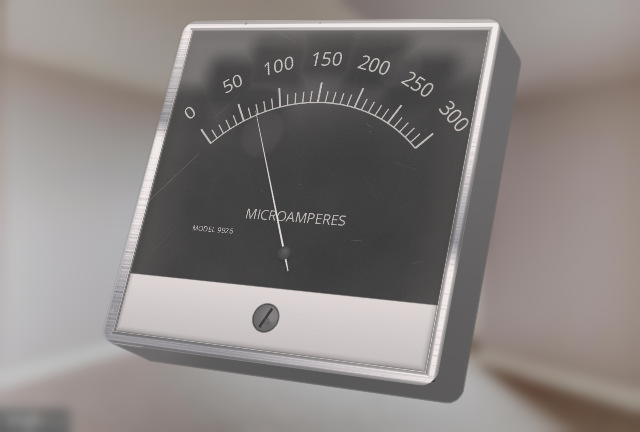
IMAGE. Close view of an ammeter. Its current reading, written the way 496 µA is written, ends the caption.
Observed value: 70 µA
